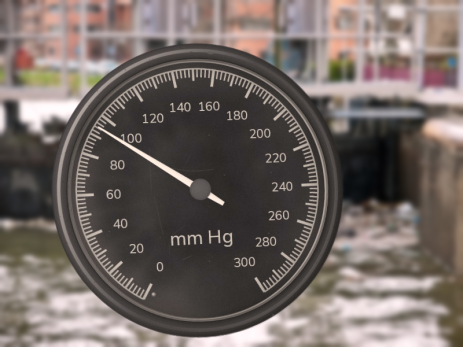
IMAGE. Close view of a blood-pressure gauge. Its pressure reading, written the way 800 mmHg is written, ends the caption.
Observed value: 94 mmHg
